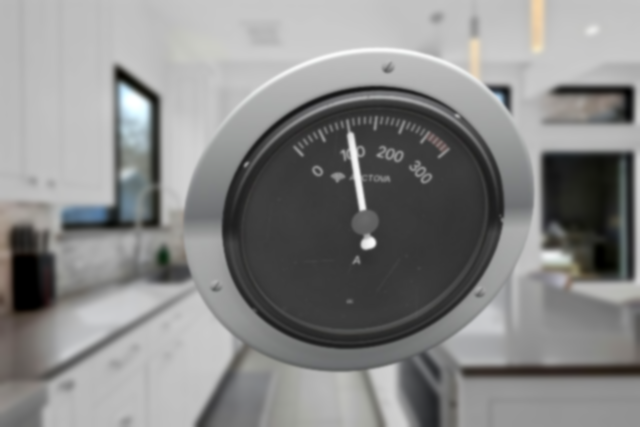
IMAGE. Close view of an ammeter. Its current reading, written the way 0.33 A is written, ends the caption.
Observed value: 100 A
